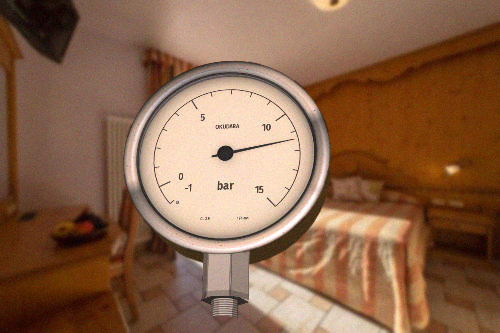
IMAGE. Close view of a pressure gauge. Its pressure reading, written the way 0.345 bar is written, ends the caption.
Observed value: 11.5 bar
